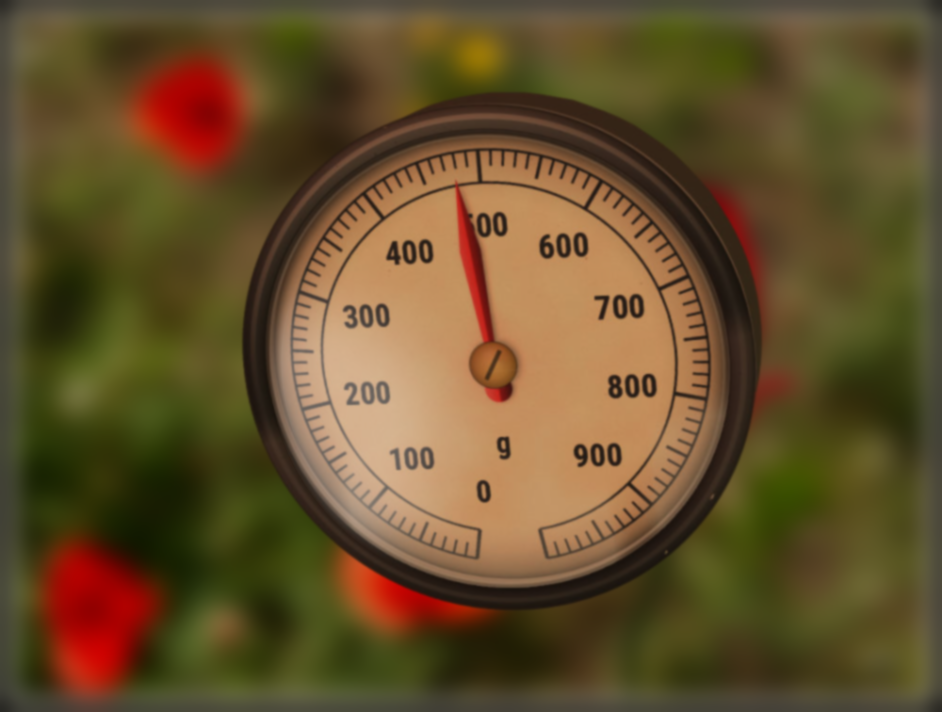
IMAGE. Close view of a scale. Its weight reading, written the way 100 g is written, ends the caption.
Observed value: 480 g
